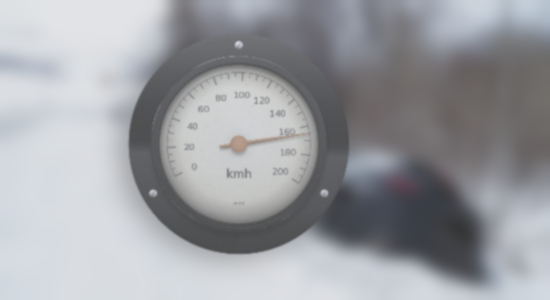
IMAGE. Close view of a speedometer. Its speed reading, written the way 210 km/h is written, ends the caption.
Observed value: 165 km/h
